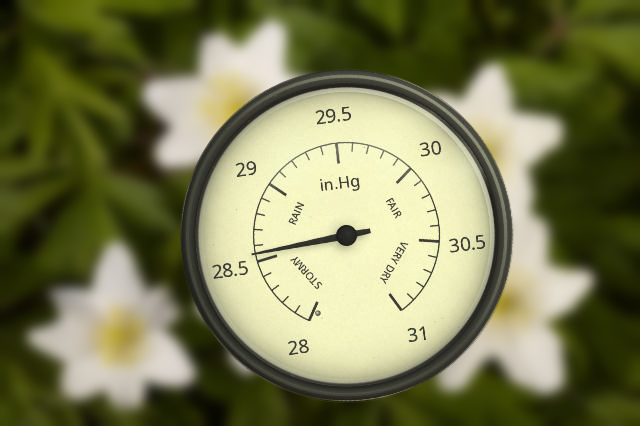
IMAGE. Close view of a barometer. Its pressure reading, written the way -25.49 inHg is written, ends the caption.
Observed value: 28.55 inHg
